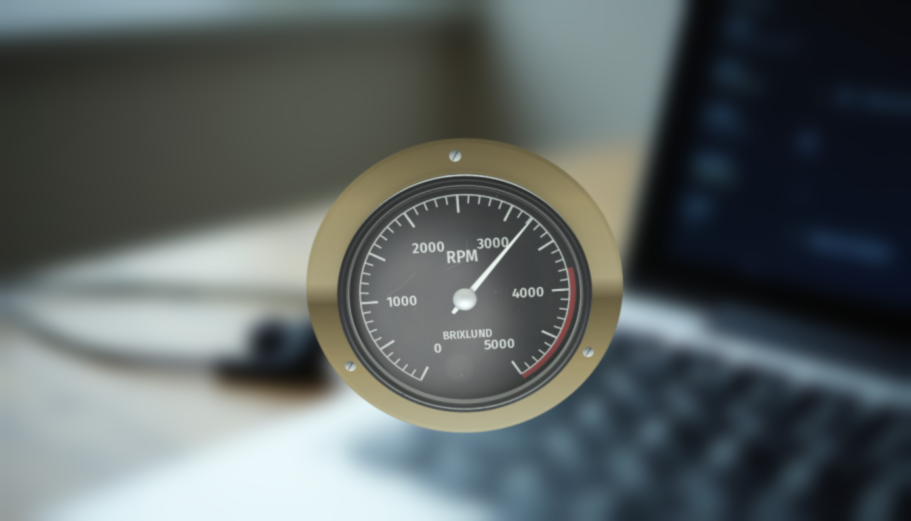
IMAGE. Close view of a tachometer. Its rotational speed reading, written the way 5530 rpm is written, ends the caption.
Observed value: 3200 rpm
